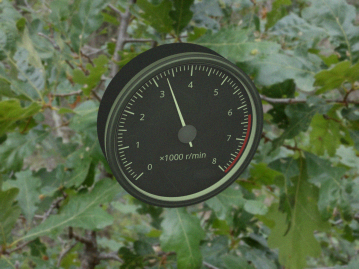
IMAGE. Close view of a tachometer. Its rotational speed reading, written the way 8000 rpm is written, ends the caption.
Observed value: 3300 rpm
